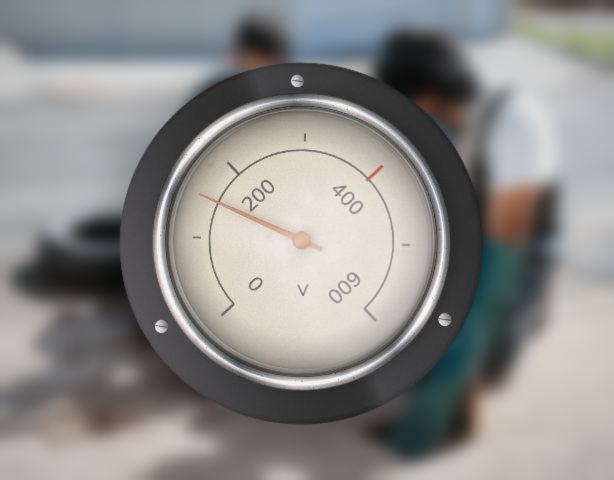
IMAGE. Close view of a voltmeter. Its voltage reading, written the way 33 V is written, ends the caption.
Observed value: 150 V
